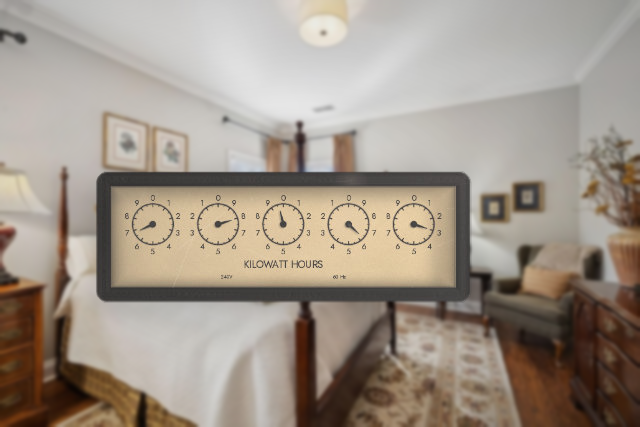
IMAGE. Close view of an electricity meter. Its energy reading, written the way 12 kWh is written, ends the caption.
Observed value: 67963 kWh
